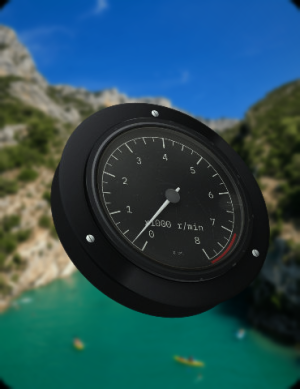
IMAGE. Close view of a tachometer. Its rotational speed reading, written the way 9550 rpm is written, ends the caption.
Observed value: 250 rpm
